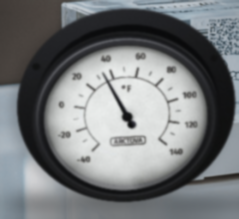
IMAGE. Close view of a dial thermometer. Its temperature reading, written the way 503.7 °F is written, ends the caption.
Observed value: 35 °F
